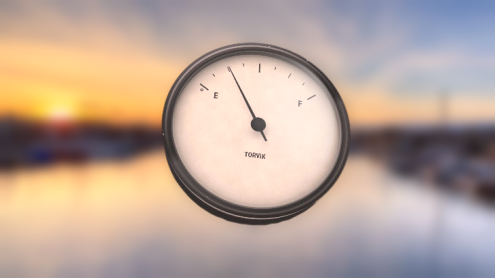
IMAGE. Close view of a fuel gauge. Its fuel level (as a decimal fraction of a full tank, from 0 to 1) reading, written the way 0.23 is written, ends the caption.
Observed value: 0.25
